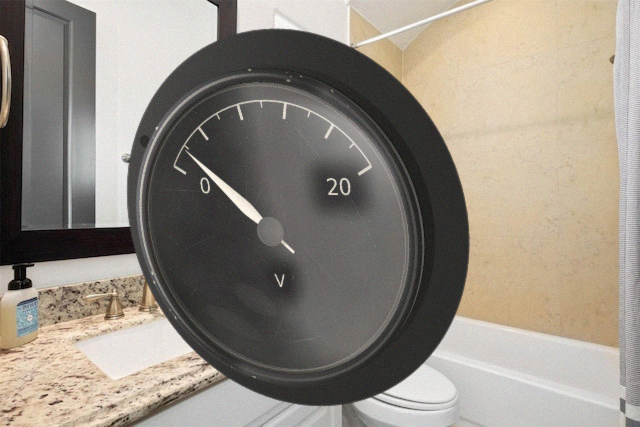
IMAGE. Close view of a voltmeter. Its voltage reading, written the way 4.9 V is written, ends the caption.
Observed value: 2 V
